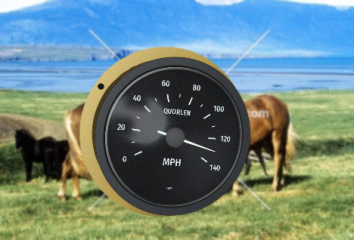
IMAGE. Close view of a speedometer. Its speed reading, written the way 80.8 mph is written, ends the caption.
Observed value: 130 mph
